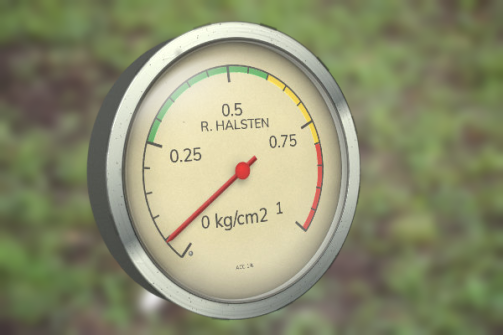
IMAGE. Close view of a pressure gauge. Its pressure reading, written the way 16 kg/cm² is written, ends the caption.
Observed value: 0.05 kg/cm²
